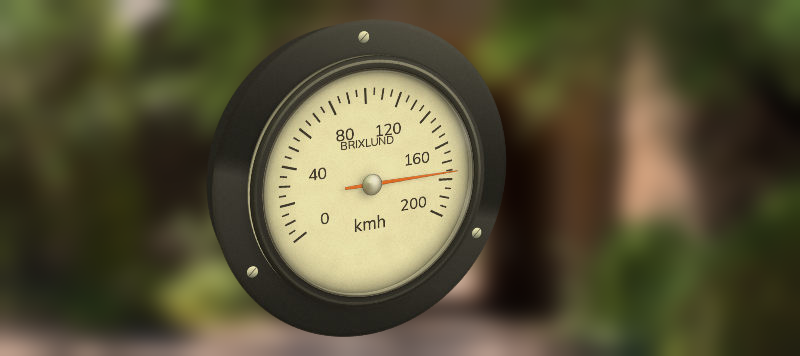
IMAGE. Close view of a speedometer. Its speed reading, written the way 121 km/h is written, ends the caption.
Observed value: 175 km/h
